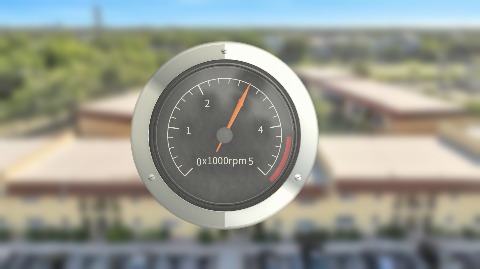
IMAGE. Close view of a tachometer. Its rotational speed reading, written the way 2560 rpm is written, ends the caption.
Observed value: 3000 rpm
